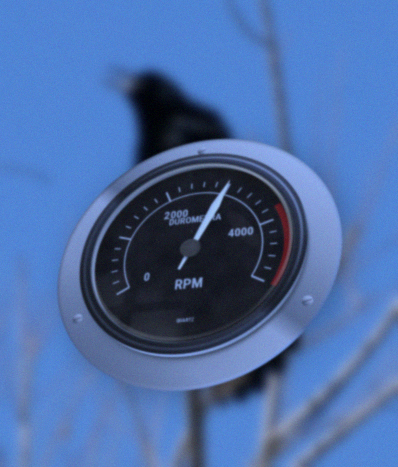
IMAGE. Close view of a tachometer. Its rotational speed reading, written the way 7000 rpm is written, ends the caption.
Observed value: 3000 rpm
